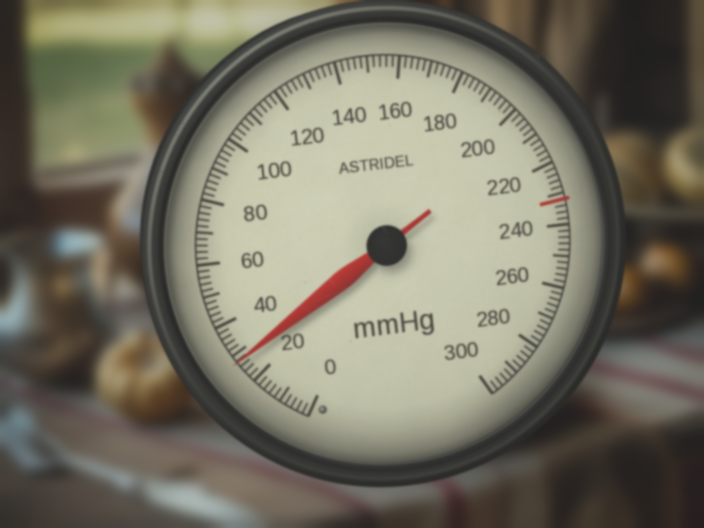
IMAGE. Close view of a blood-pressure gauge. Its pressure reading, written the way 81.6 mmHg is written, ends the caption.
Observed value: 28 mmHg
